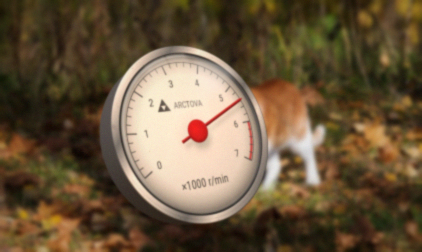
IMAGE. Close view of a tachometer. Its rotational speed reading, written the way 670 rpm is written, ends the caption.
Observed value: 5400 rpm
